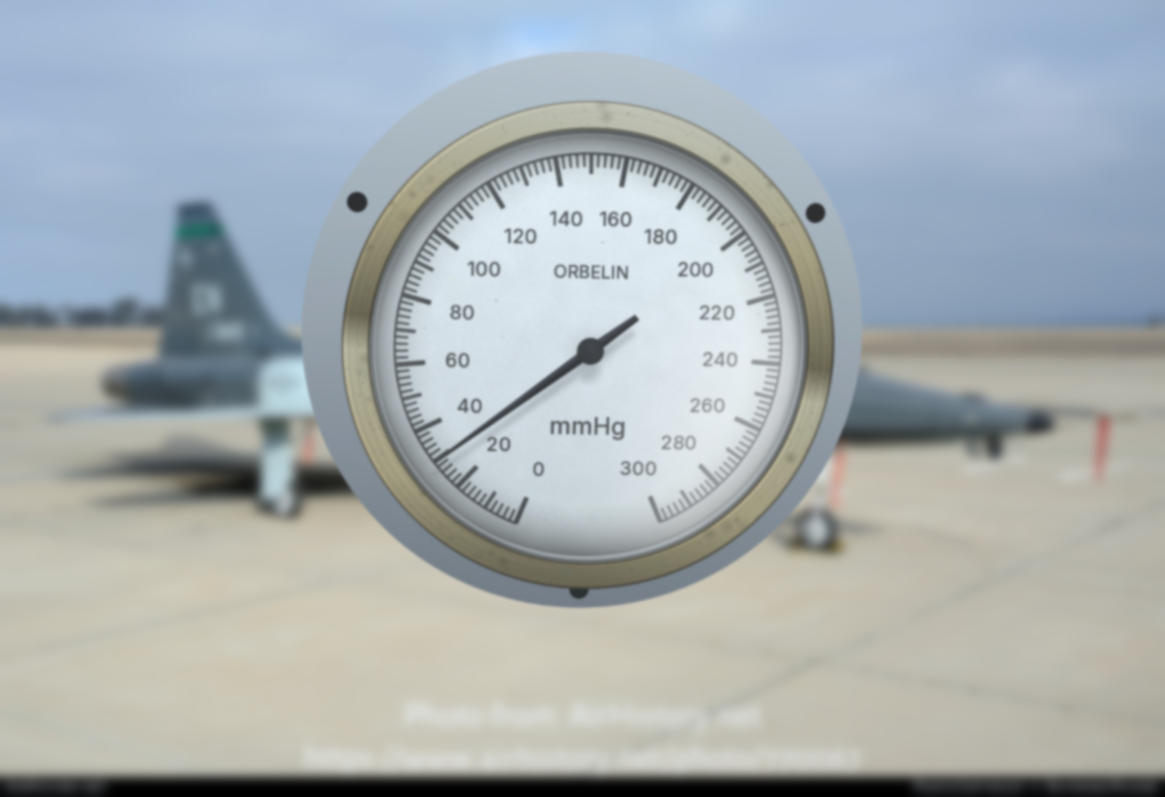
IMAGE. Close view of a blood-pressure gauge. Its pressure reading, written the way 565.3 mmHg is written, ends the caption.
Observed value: 30 mmHg
